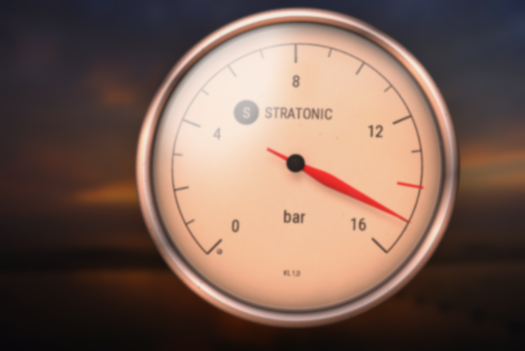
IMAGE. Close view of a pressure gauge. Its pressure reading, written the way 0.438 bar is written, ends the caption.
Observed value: 15 bar
